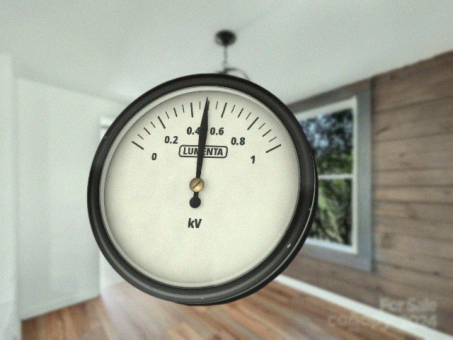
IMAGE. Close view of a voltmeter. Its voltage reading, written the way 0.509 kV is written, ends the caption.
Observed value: 0.5 kV
